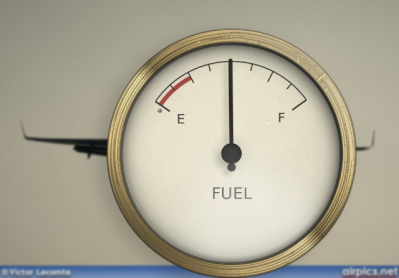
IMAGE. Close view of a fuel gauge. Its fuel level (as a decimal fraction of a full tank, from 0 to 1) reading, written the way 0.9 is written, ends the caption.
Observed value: 0.5
